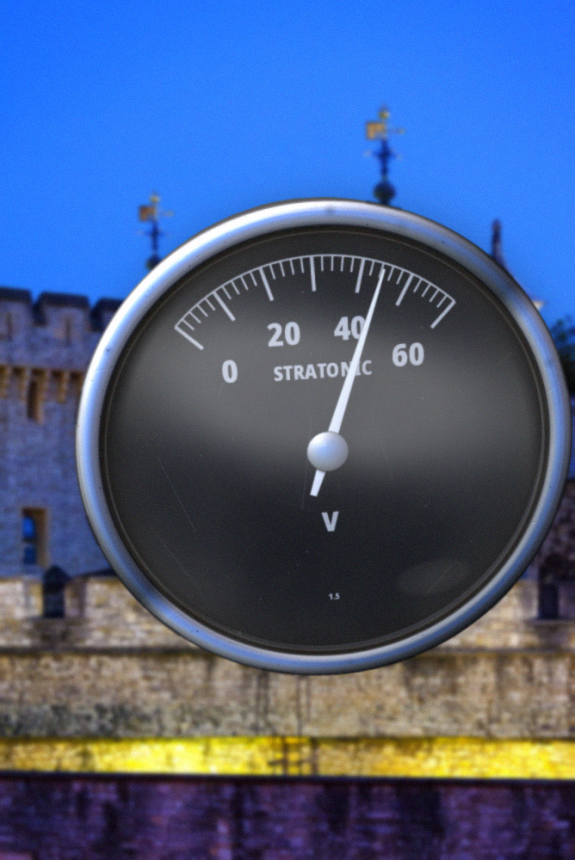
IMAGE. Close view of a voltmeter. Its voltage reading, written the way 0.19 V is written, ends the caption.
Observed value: 44 V
